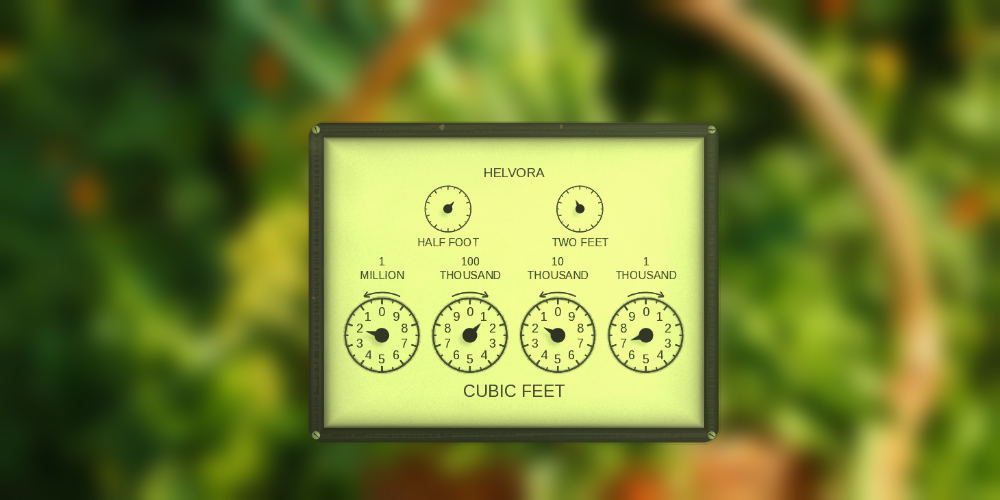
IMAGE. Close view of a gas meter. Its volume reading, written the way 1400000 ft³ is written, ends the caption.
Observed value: 211700 ft³
